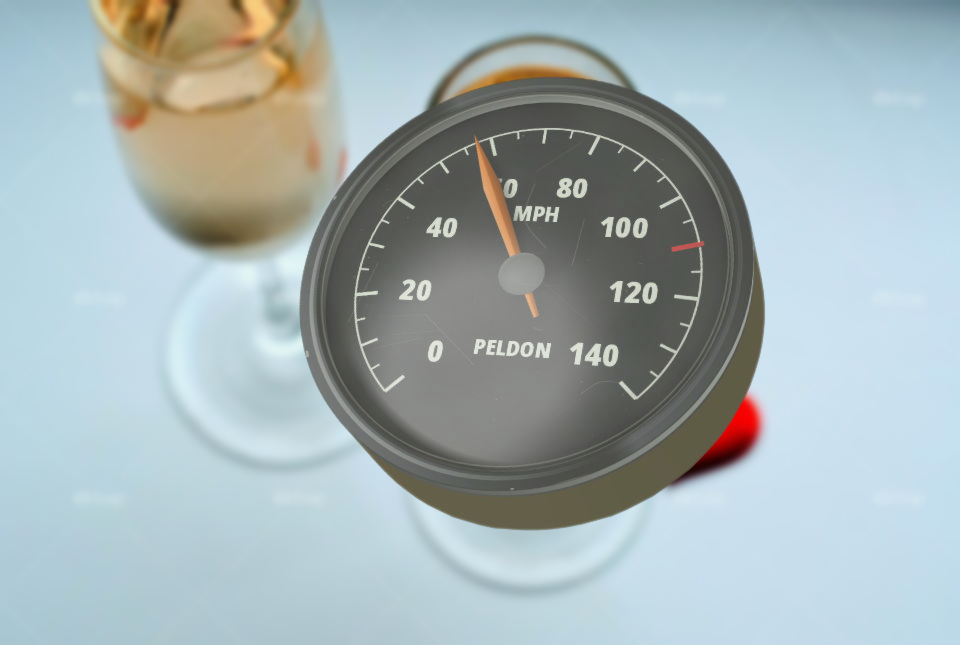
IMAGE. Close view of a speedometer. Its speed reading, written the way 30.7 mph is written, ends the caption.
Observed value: 57.5 mph
